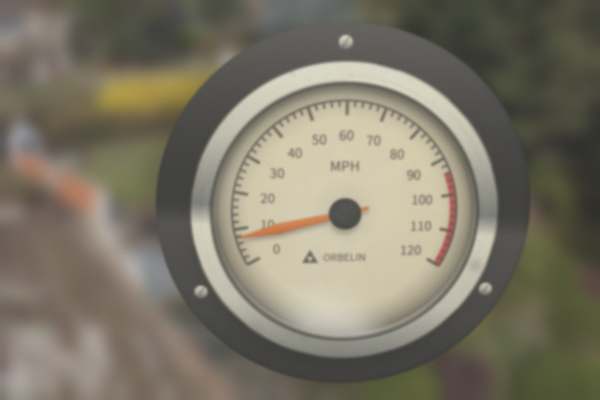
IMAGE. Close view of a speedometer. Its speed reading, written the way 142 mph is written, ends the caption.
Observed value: 8 mph
